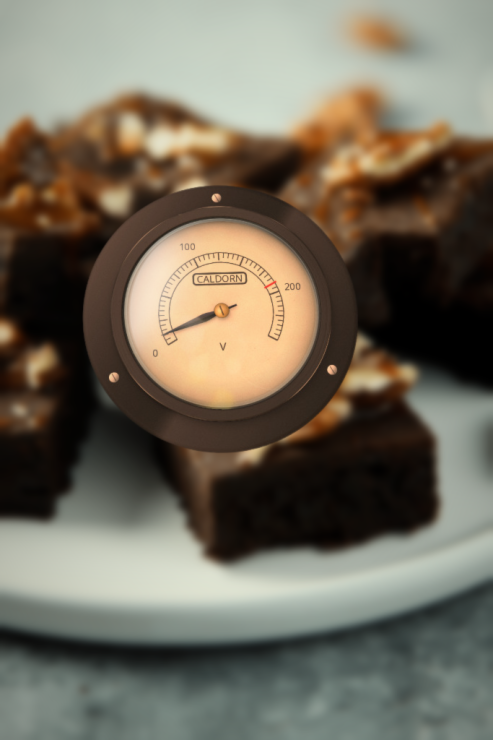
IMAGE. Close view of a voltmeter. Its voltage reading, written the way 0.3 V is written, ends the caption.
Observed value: 10 V
